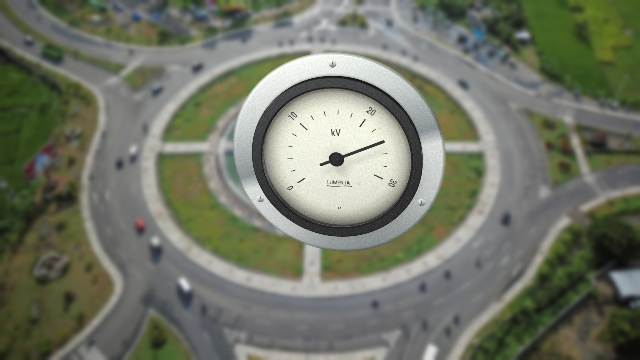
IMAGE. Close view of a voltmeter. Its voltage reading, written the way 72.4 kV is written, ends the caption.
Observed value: 24 kV
